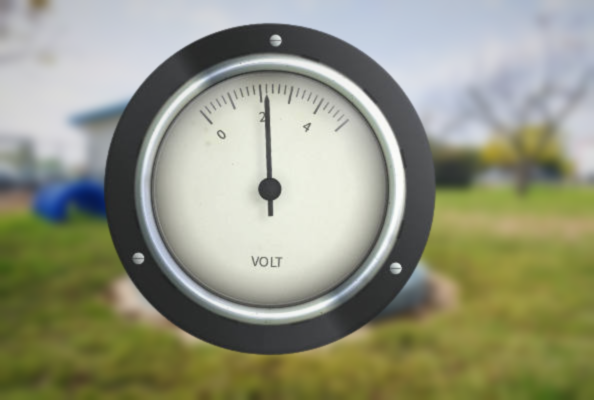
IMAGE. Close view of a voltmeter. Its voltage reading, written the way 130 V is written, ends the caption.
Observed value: 2.2 V
